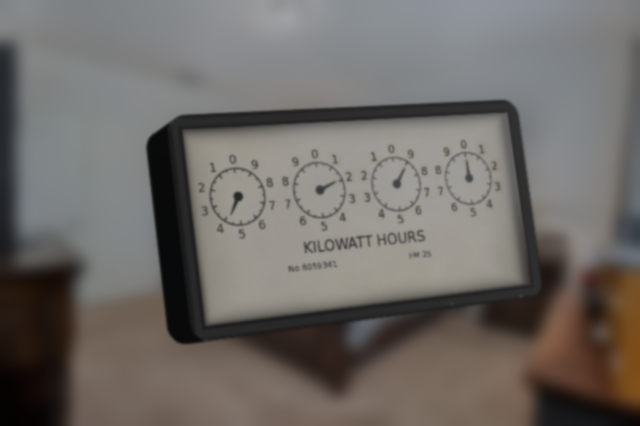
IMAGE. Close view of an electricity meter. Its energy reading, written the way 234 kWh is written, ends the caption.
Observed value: 4190 kWh
